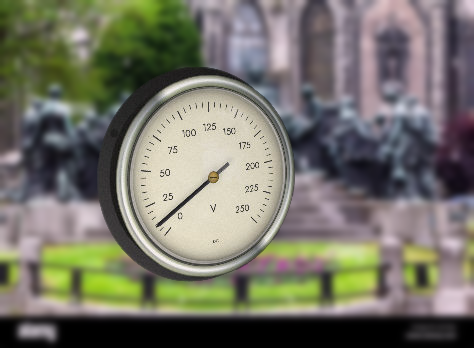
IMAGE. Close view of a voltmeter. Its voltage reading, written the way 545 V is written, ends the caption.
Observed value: 10 V
